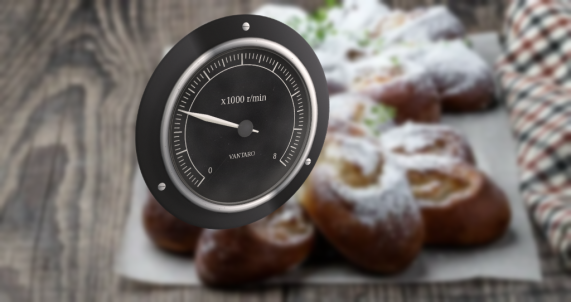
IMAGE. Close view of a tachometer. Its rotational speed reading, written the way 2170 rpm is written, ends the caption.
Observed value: 2000 rpm
